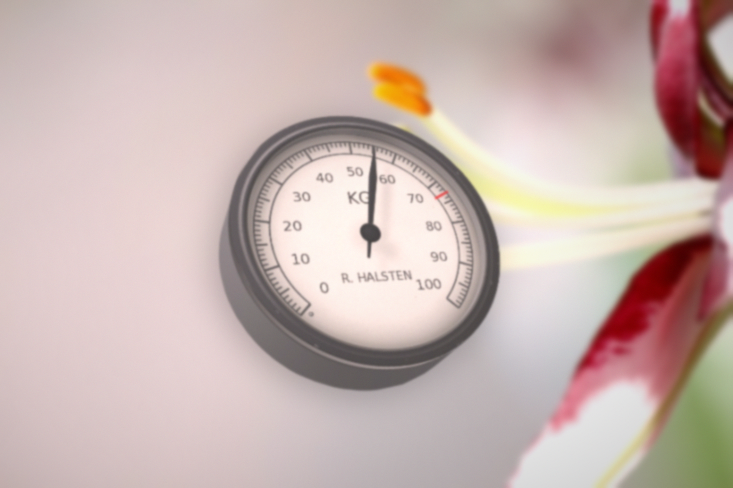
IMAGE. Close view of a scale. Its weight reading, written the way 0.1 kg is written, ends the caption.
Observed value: 55 kg
